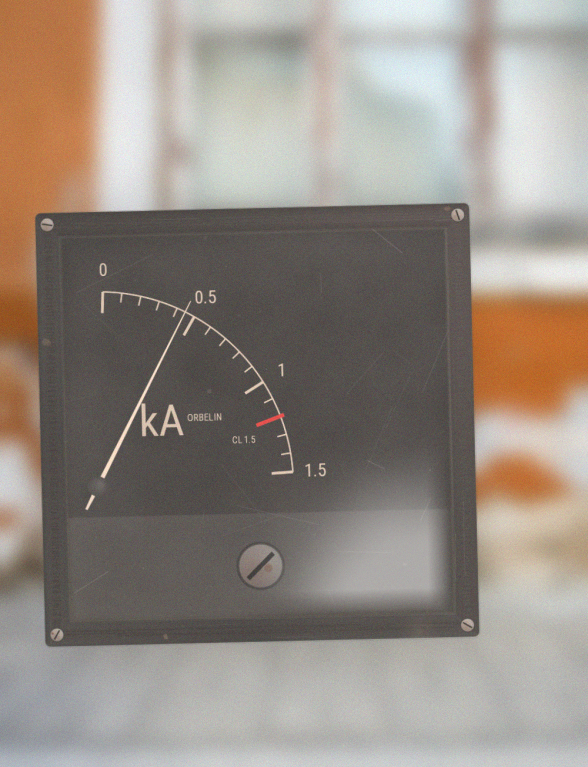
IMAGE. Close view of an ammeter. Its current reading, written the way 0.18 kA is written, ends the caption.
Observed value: 0.45 kA
